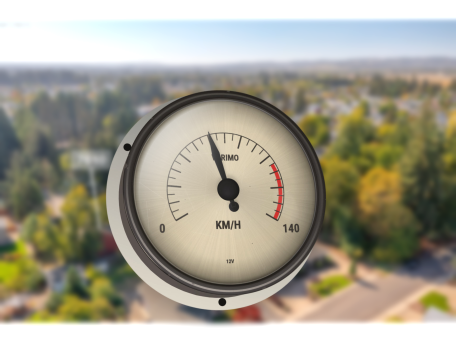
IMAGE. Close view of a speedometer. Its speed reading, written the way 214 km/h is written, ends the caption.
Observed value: 60 km/h
